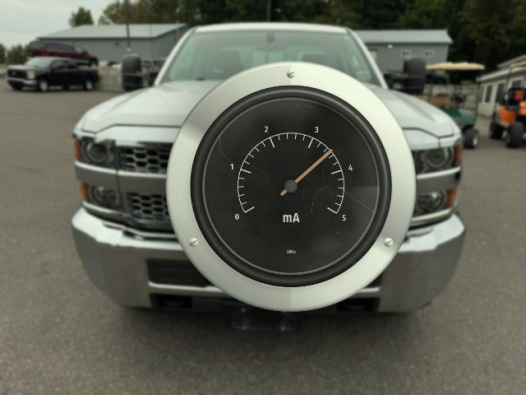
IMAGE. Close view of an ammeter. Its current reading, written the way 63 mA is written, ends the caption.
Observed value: 3.5 mA
